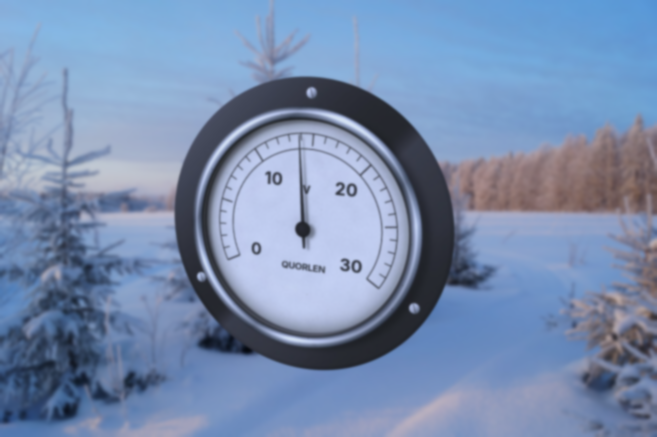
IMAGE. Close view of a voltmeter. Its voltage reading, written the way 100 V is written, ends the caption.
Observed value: 14 V
